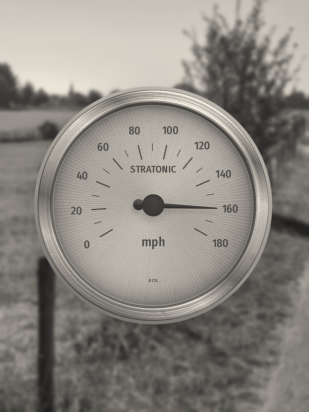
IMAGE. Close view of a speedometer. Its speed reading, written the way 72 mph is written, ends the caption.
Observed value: 160 mph
